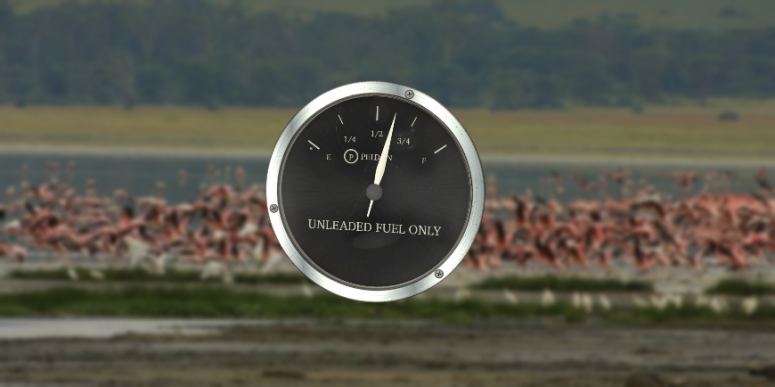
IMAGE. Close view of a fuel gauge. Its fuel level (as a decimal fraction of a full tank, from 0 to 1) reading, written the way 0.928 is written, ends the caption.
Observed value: 0.625
